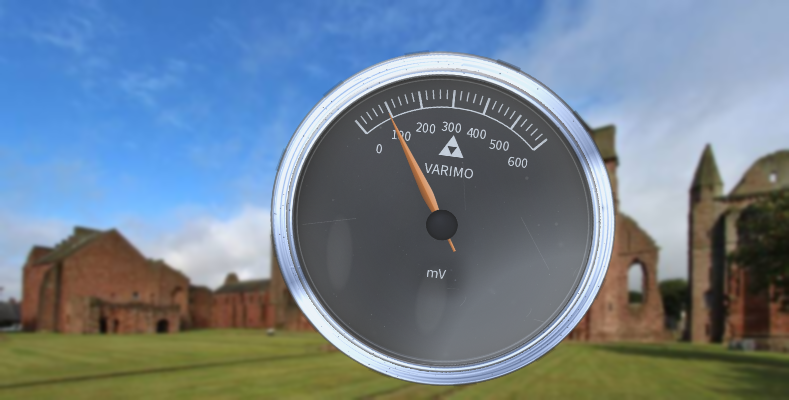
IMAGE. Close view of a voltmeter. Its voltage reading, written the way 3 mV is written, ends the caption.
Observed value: 100 mV
